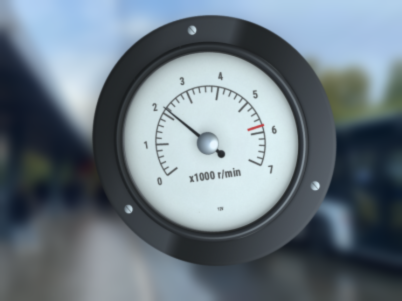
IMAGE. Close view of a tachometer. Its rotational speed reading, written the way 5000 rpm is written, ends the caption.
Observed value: 2200 rpm
